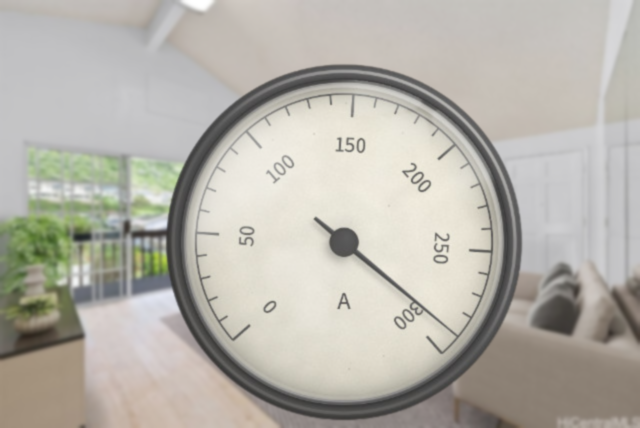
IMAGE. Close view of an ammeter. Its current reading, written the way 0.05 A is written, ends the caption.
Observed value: 290 A
